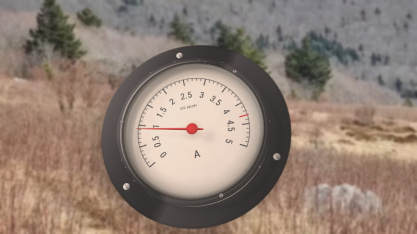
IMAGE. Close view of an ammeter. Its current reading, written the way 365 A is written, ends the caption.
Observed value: 0.9 A
